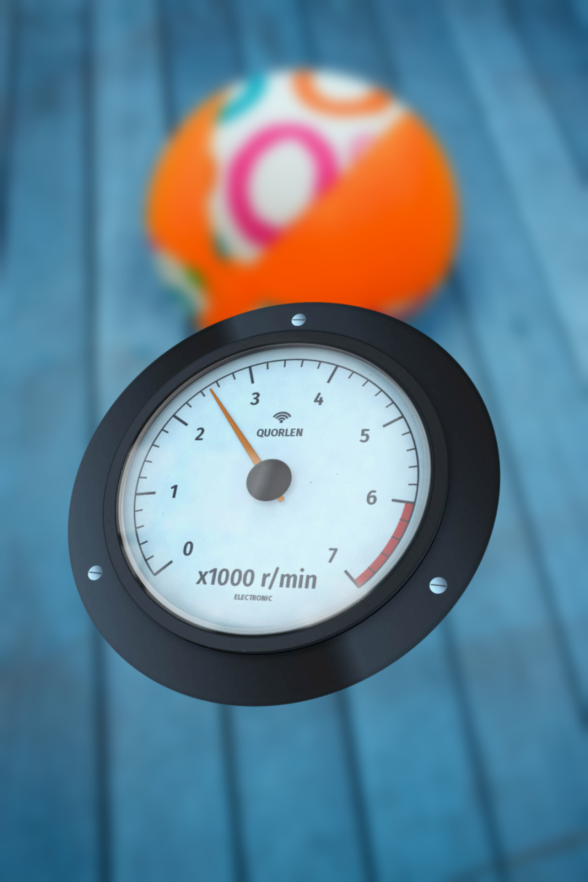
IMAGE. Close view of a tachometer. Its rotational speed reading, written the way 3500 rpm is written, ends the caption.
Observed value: 2500 rpm
